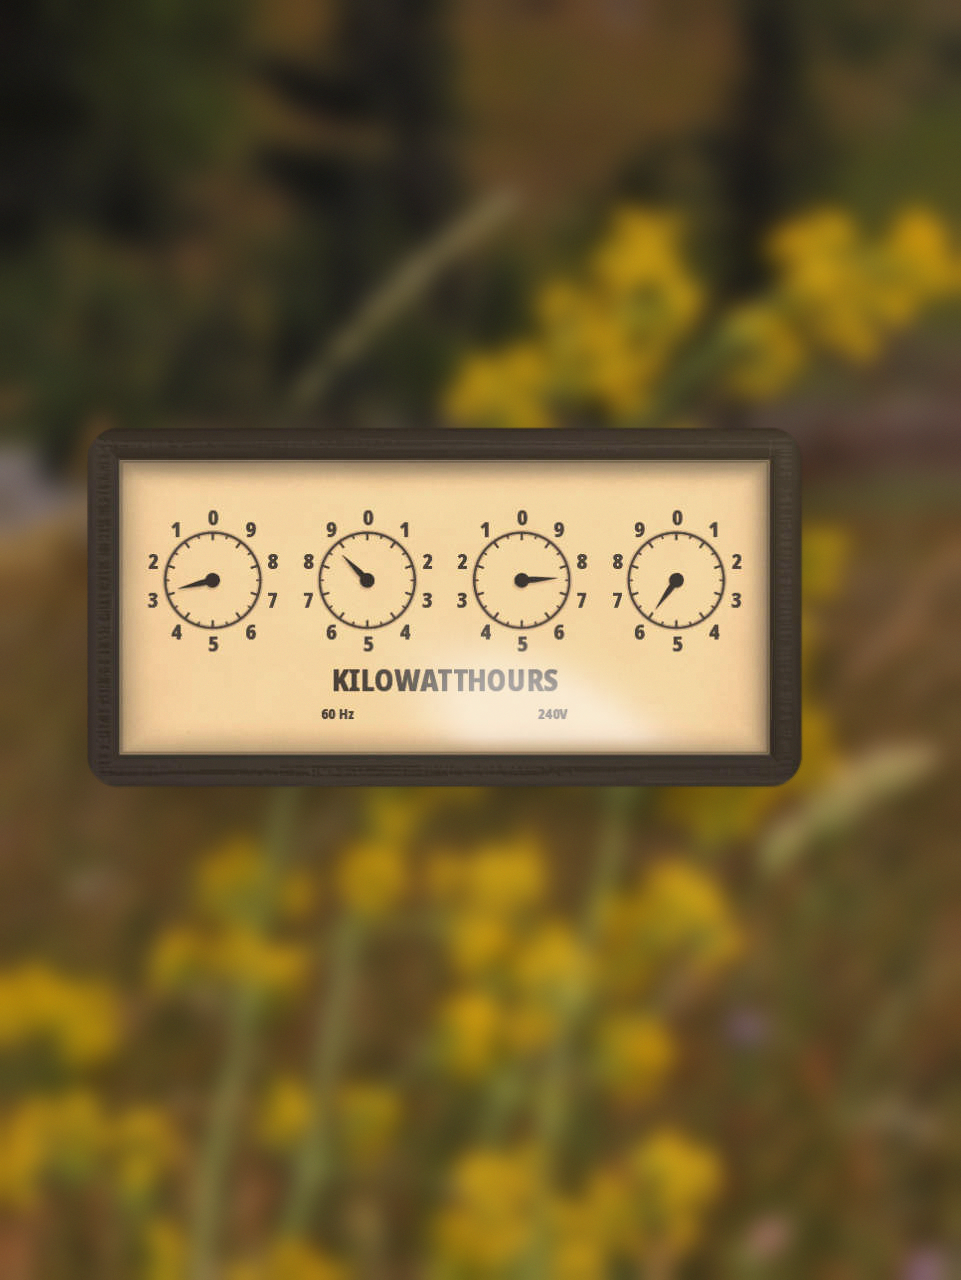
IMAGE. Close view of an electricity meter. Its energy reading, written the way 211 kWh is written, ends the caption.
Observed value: 2876 kWh
